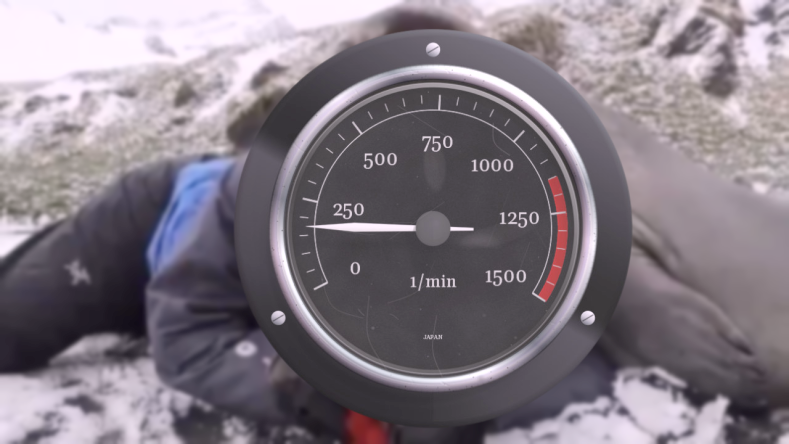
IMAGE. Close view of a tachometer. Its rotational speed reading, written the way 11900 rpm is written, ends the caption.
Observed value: 175 rpm
